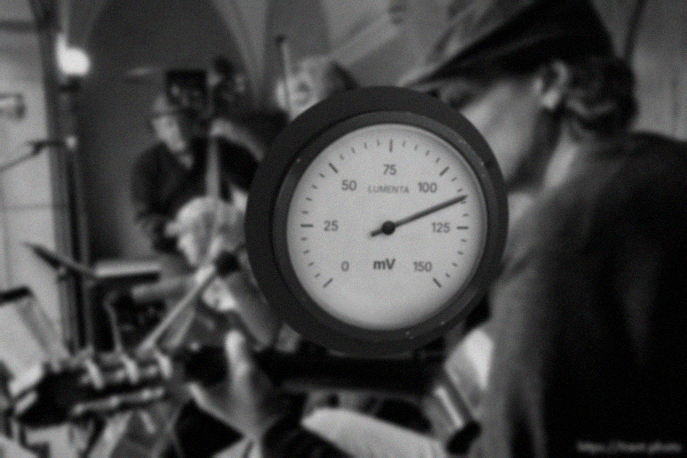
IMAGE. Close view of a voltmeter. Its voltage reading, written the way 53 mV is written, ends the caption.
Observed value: 112.5 mV
